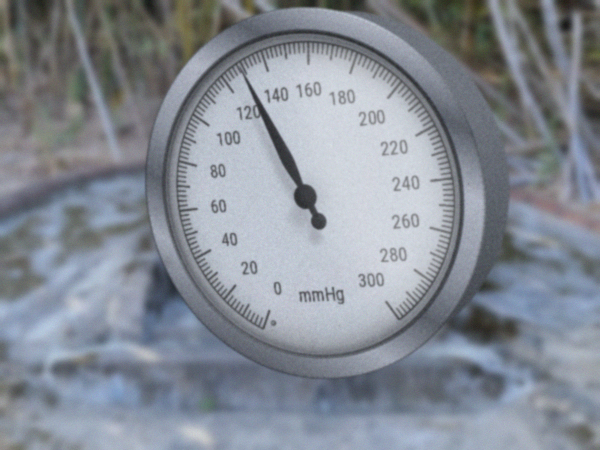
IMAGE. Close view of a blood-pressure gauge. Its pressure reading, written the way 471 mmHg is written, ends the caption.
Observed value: 130 mmHg
